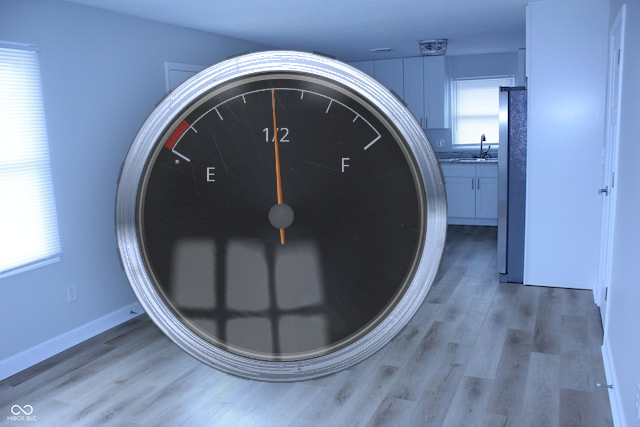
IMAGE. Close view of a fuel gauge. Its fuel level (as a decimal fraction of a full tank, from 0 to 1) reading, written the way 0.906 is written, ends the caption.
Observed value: 0.5
